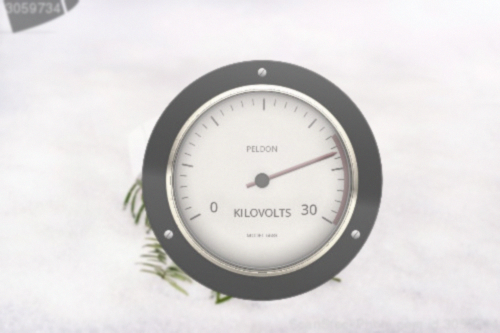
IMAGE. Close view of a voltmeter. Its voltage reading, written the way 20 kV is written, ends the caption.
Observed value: 23.5 kV
